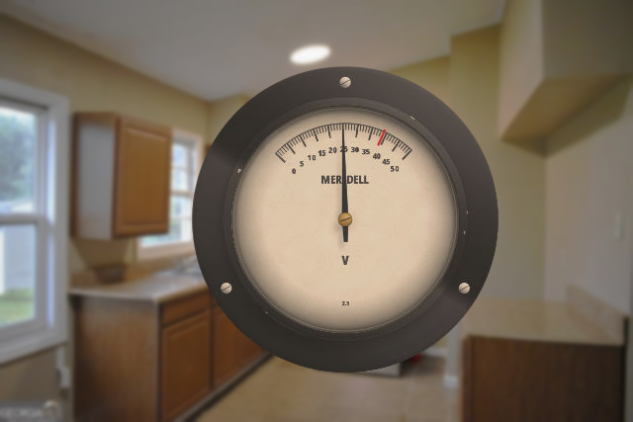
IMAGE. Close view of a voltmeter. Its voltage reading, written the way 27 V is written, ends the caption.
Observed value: 25 V
